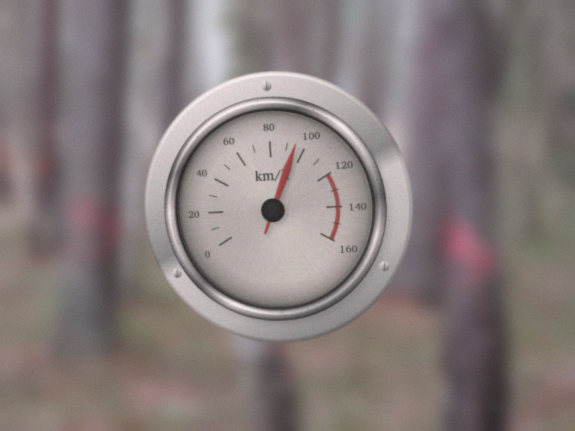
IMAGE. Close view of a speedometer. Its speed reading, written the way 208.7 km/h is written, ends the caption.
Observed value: 95 km/h
